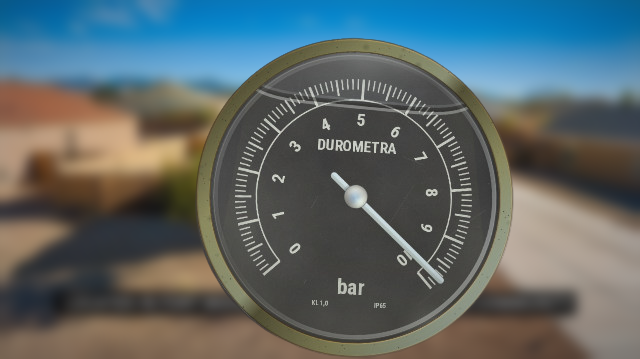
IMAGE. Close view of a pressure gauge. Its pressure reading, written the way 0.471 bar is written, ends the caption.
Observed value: 9.8 bar
